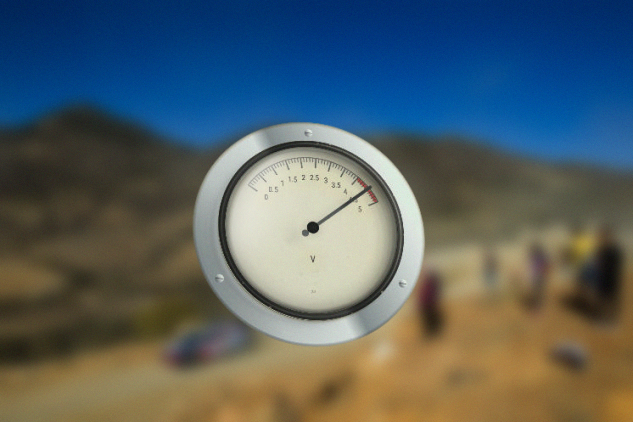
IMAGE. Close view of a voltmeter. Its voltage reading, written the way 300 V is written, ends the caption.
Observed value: 4.5 V
